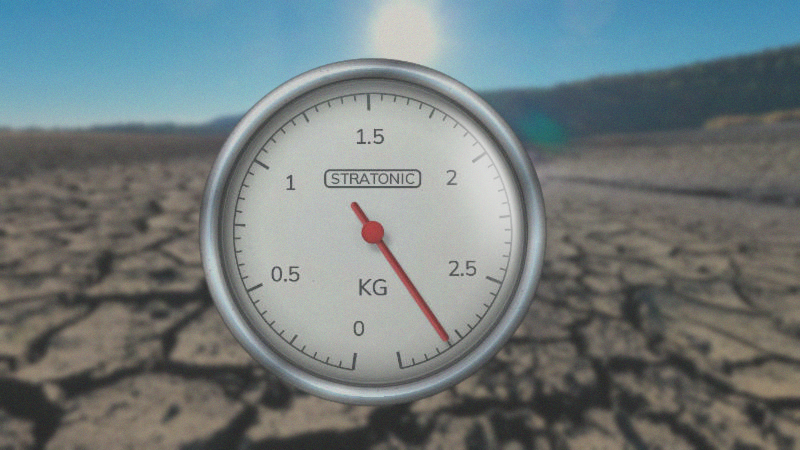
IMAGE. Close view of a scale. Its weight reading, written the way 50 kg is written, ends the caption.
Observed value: 2.8 kg
